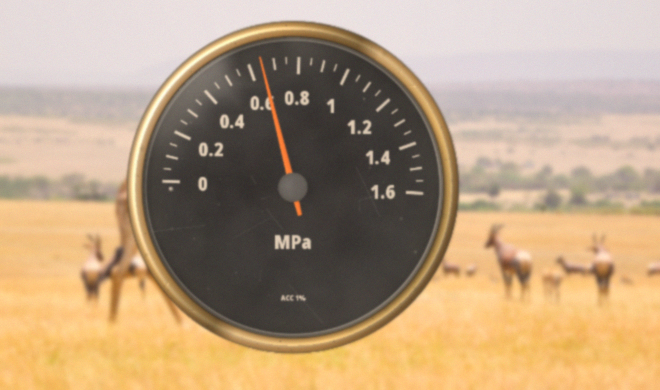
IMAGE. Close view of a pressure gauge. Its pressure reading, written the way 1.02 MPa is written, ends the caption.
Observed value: 0.65 MPa
